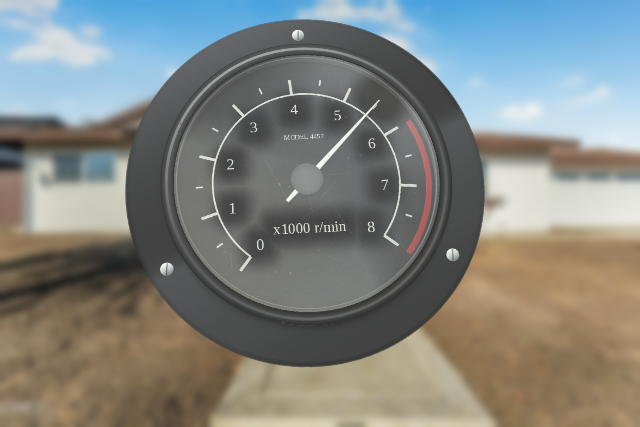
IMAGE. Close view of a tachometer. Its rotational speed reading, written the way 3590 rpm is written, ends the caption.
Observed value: 5500 rpm
